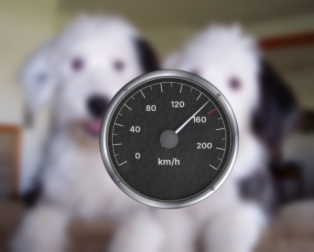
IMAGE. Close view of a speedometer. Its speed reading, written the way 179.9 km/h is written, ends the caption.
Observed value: 150 km/h
